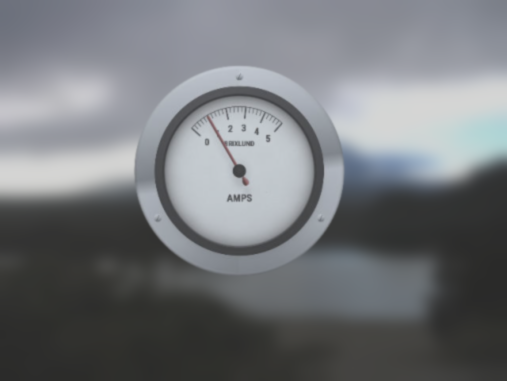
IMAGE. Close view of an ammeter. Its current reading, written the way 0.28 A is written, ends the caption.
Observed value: 1 A
